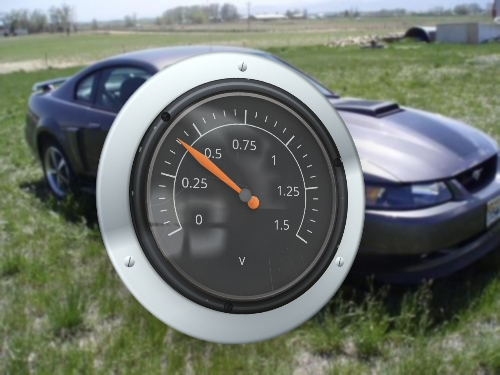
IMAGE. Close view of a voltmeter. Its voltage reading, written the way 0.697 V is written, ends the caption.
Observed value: 0.4 V
